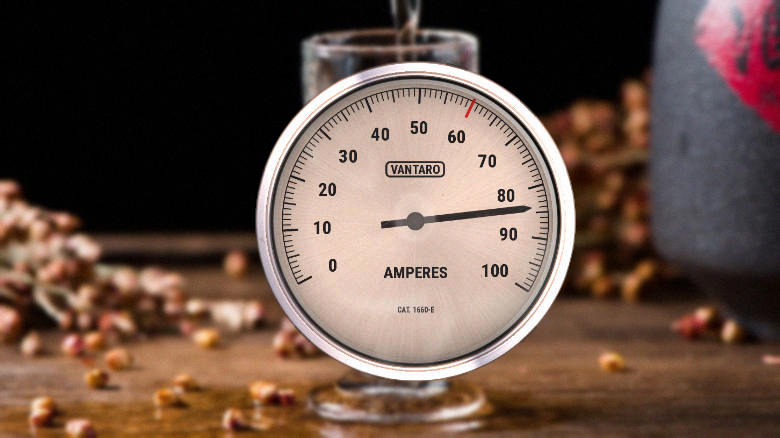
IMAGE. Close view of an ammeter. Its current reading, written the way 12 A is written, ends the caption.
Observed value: 84 A
